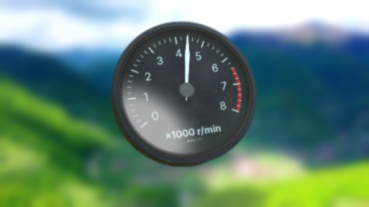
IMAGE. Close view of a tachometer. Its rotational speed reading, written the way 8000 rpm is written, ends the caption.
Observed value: 4400 rpm
